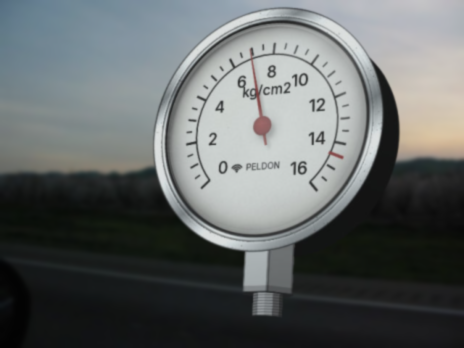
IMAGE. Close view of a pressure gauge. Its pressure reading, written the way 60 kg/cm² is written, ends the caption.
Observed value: 7 kg/cm²
